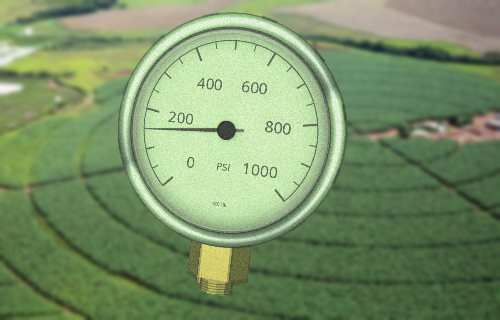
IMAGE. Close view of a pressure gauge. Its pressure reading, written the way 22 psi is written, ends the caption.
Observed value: 150 psi
